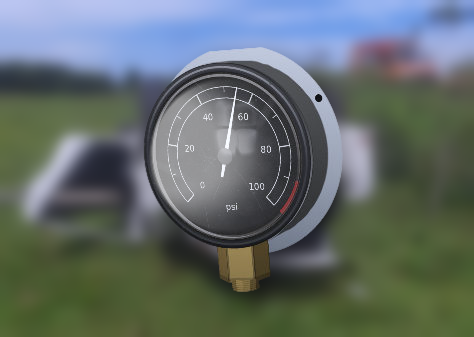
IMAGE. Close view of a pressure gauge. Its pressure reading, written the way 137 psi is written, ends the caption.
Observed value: 55 psi
